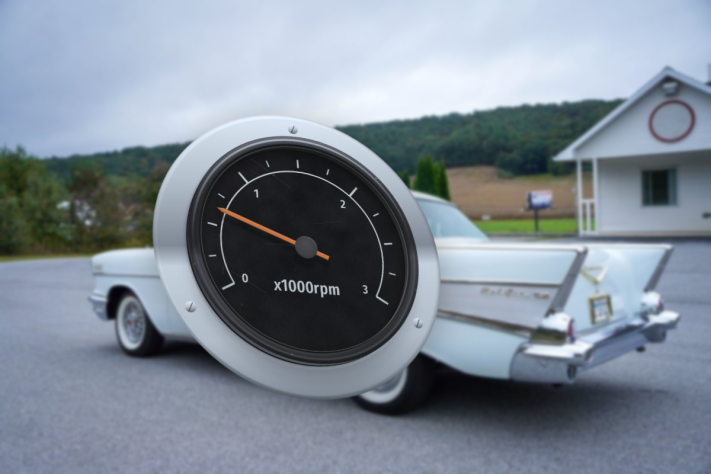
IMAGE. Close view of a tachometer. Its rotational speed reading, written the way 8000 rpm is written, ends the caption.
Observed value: 625 rpm
